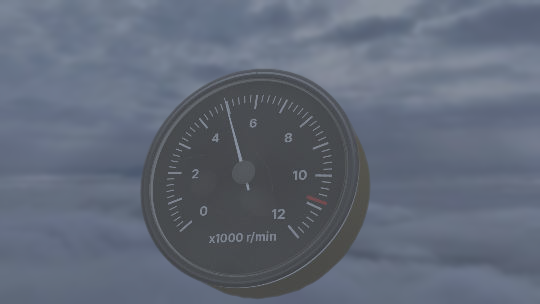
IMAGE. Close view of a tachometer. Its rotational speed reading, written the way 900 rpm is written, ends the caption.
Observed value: 5000 rpm
